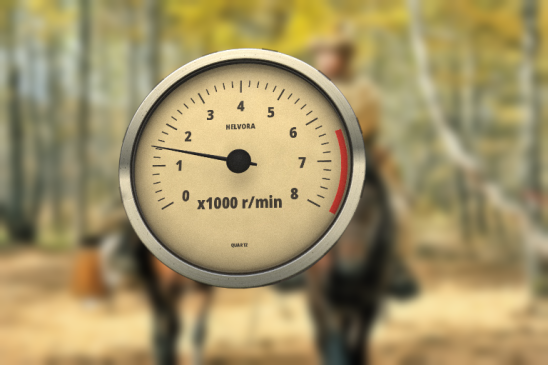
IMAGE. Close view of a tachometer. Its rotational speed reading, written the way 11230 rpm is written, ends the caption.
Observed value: 1400 rpm
